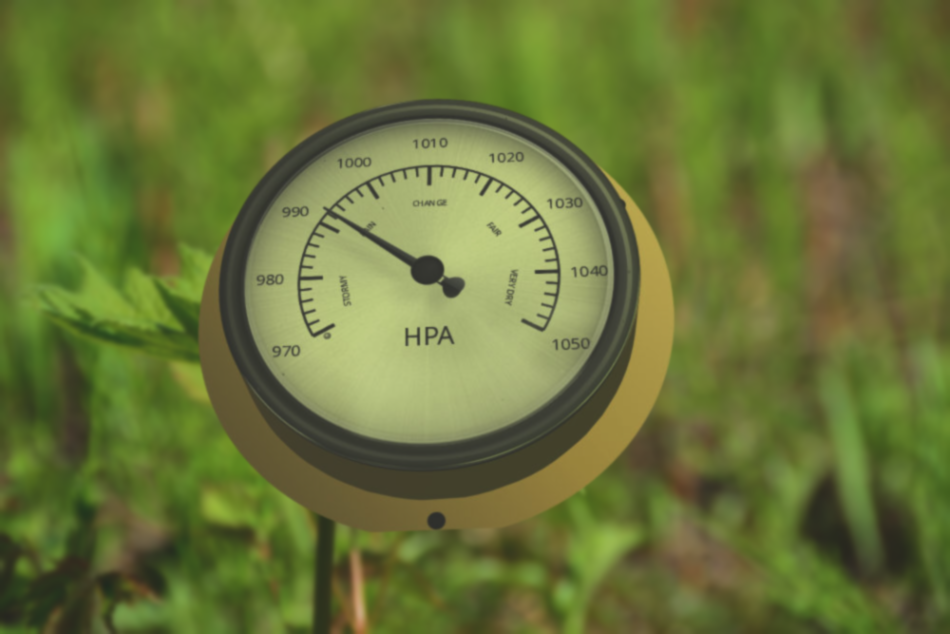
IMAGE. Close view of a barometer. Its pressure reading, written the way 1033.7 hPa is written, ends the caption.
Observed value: 992 hPa
